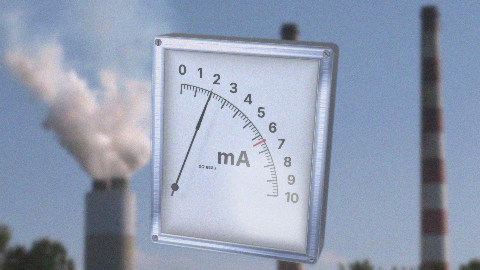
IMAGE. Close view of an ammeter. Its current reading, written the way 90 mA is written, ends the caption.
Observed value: 2 mA
